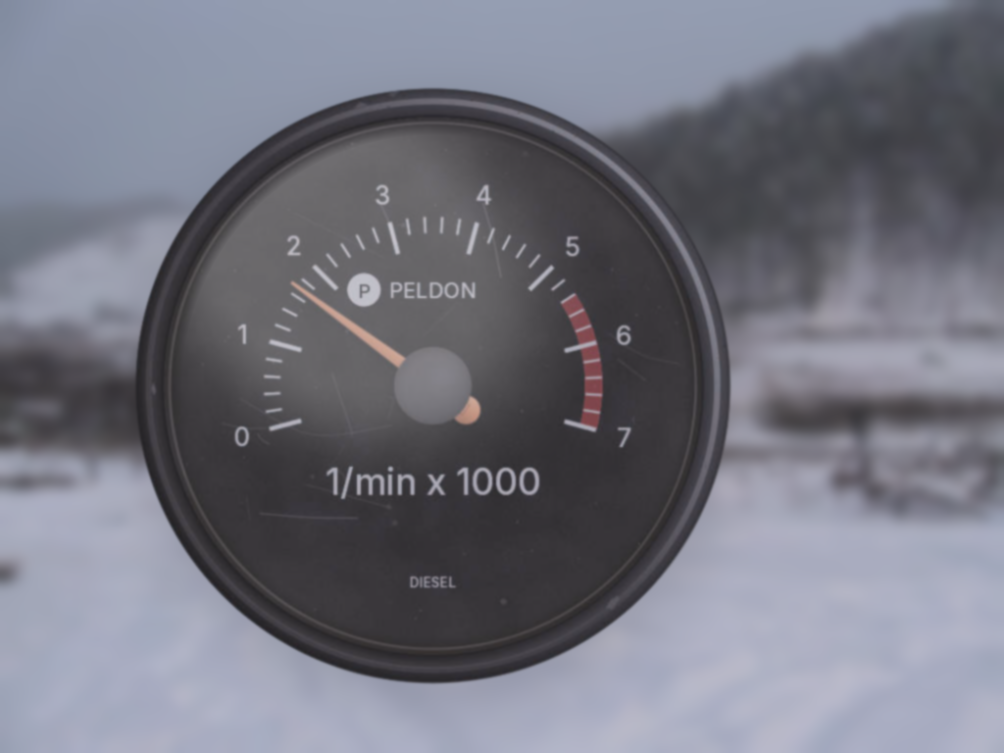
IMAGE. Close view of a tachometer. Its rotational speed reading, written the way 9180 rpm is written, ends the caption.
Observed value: 1700 rpm
